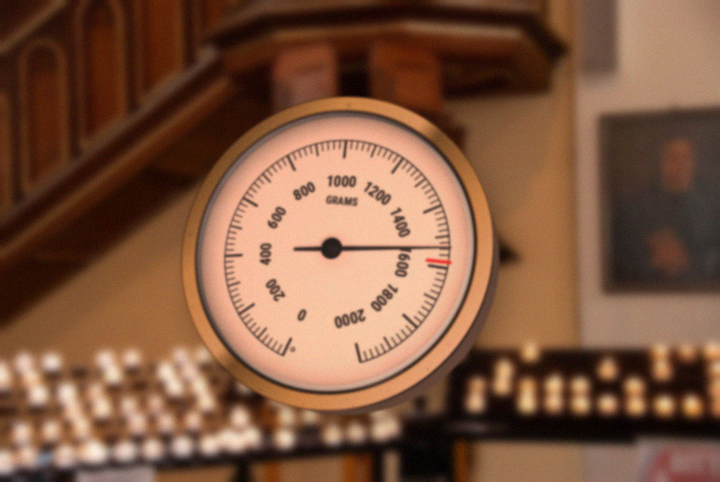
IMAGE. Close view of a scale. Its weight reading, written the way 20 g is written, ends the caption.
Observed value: 1540 g
